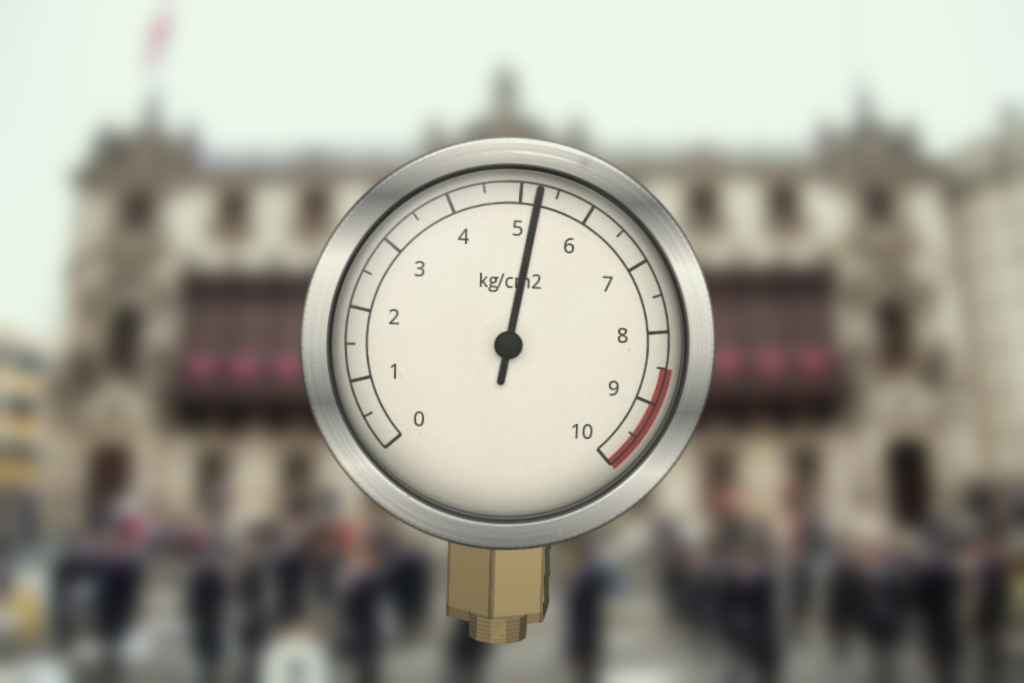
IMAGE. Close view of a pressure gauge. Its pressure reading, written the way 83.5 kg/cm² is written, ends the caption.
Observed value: 5.25 kg/cm²
